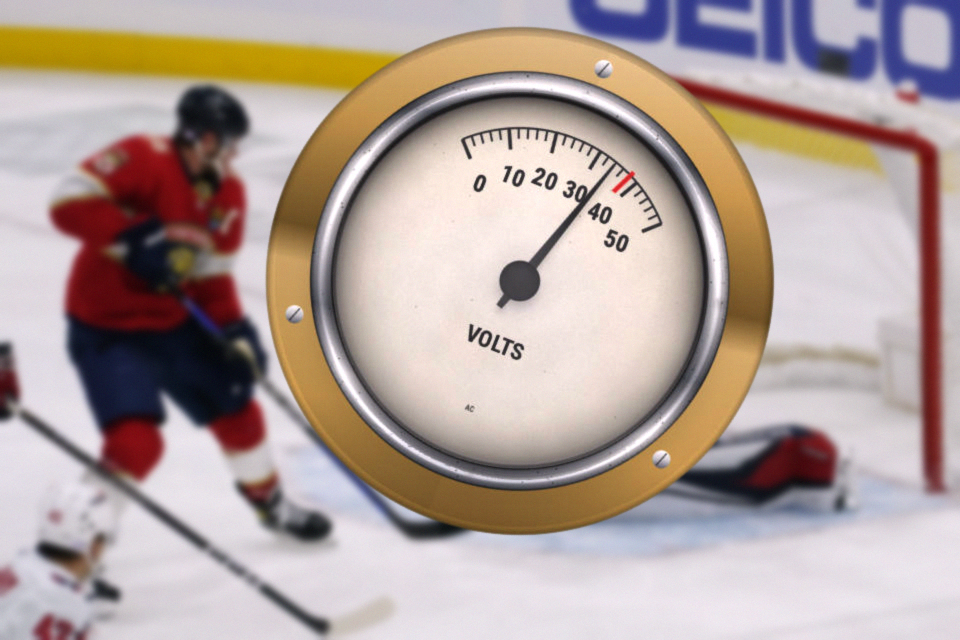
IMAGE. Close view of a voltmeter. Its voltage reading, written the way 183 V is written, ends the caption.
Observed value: 34 V
